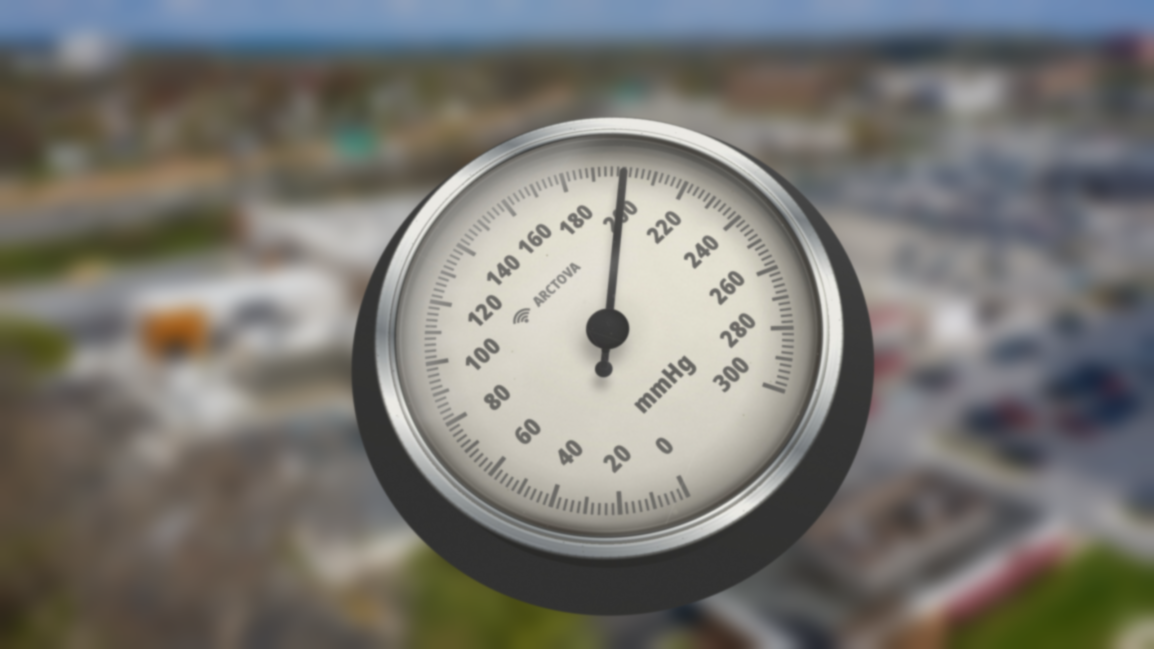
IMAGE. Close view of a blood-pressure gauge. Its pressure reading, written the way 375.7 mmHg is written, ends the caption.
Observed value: 200 mmHg
